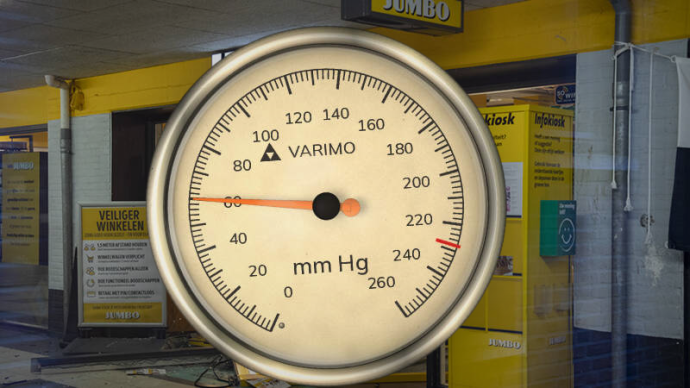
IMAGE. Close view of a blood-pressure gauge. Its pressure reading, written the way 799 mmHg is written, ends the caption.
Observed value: 60 mmHg
